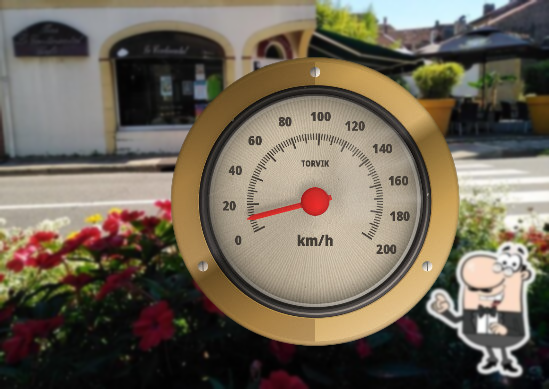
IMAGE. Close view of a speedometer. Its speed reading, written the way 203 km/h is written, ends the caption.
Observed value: 10 km/h
